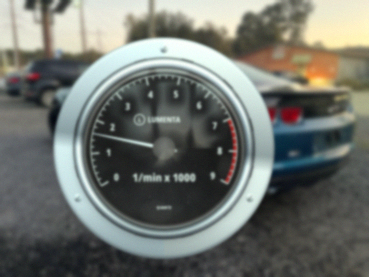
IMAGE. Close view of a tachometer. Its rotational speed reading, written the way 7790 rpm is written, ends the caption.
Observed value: 1600 rpm
